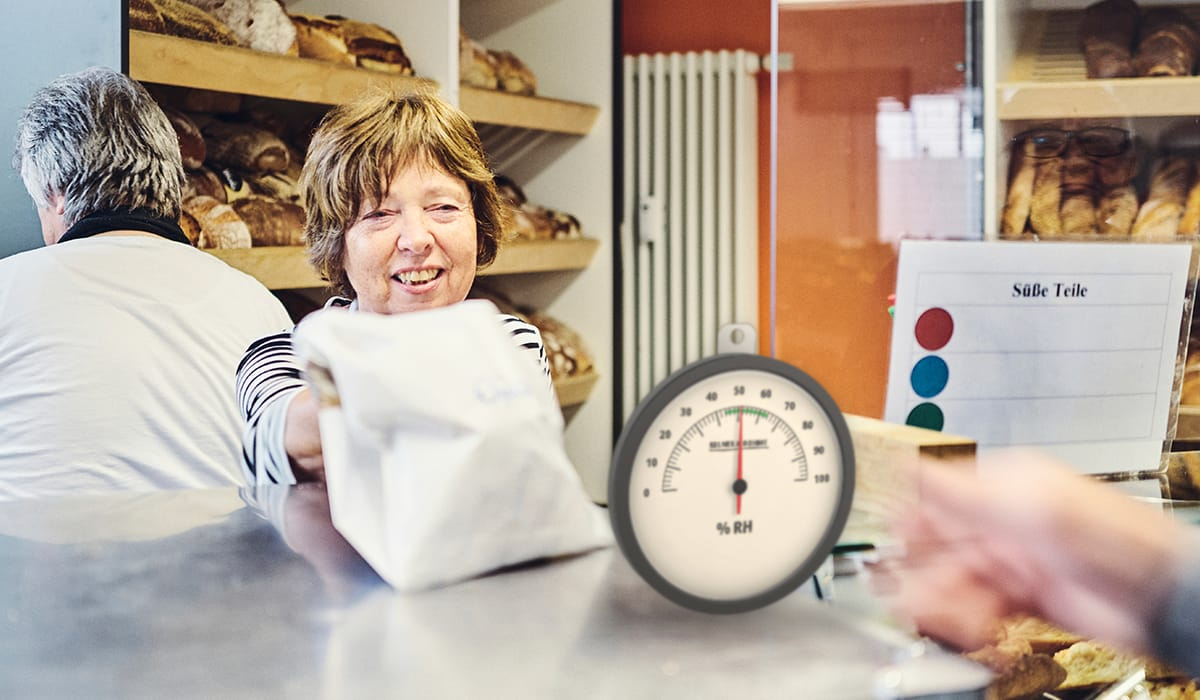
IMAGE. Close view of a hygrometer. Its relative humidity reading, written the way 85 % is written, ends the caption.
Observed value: 50 %
